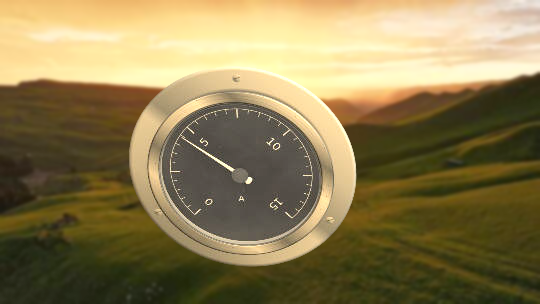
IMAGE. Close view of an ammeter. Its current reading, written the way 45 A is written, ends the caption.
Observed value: 4.5 A
